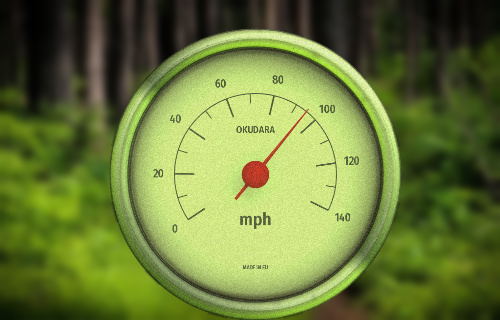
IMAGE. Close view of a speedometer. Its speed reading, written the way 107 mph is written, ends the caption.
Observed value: 95 mph
